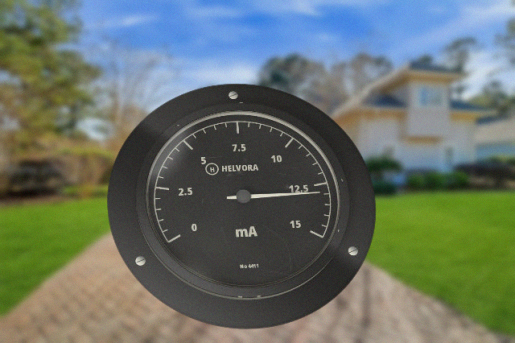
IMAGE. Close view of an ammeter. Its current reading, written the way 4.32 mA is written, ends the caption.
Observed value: 13 mA
